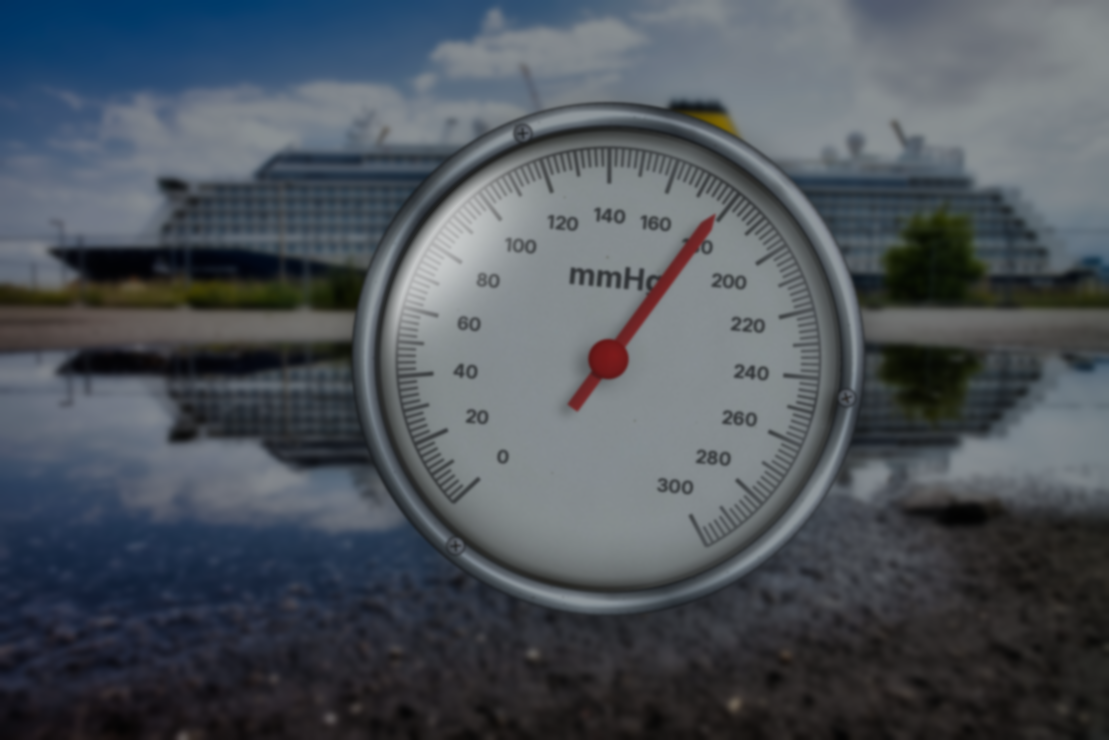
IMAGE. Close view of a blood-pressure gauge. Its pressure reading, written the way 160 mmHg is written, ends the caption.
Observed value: 178 mmHg
